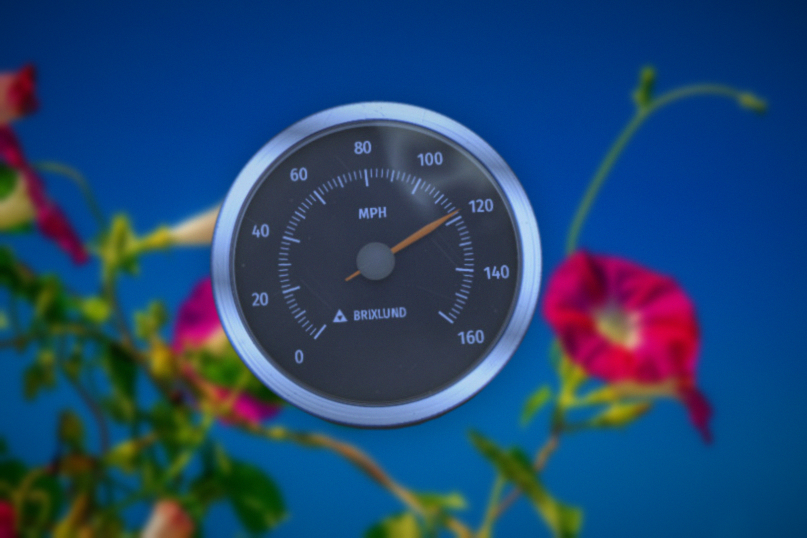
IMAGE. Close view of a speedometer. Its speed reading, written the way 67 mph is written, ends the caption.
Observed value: 118 mph
